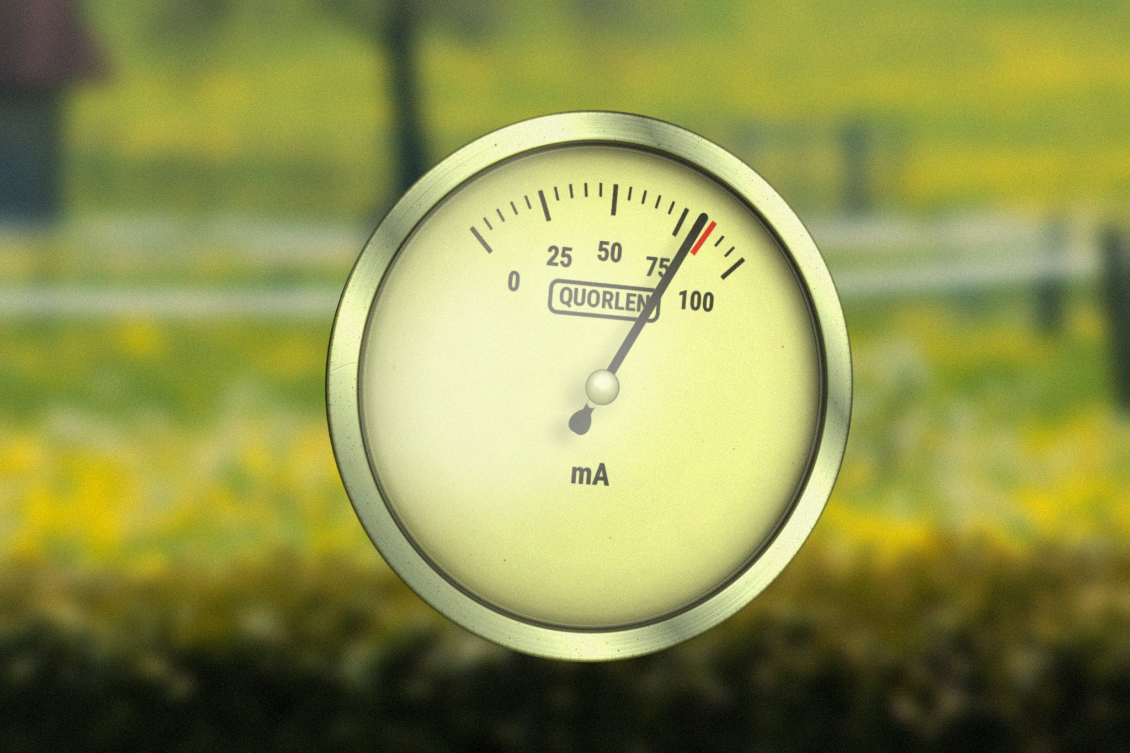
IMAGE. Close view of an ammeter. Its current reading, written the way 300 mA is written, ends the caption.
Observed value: 80 mA
